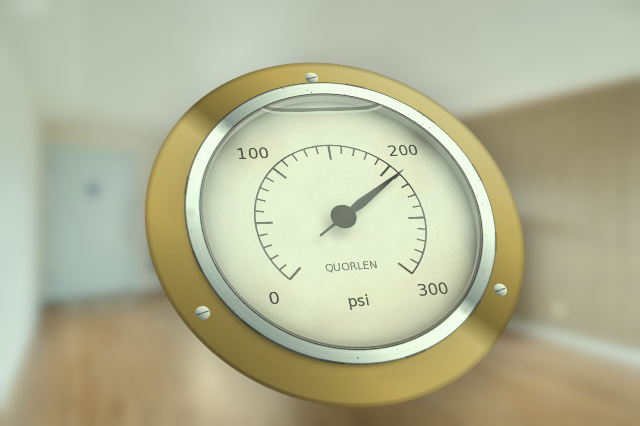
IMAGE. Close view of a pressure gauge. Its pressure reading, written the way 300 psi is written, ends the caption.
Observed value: 210 psi
